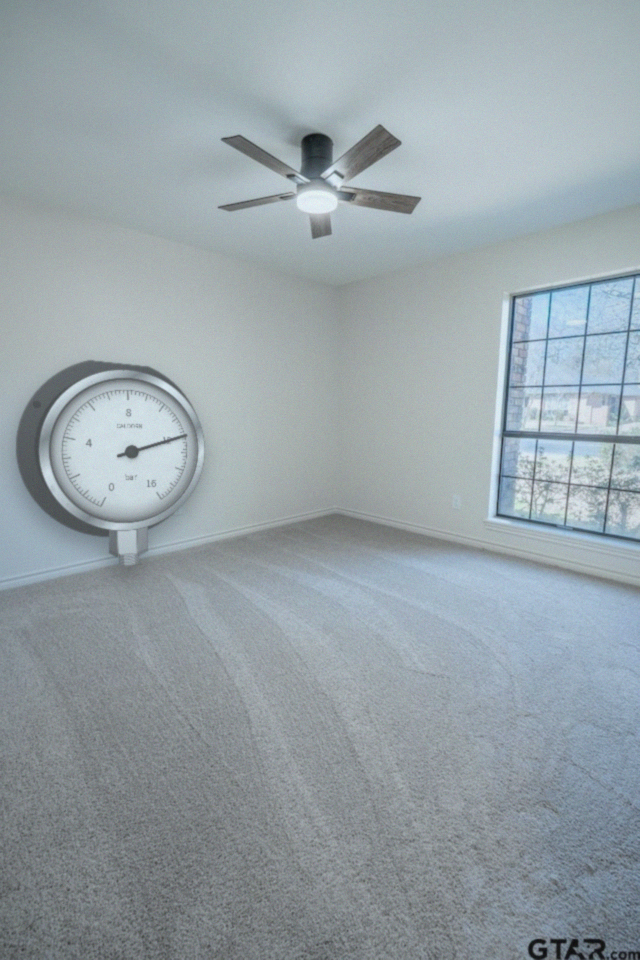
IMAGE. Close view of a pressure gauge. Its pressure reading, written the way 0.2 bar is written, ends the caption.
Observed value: 12 bar
